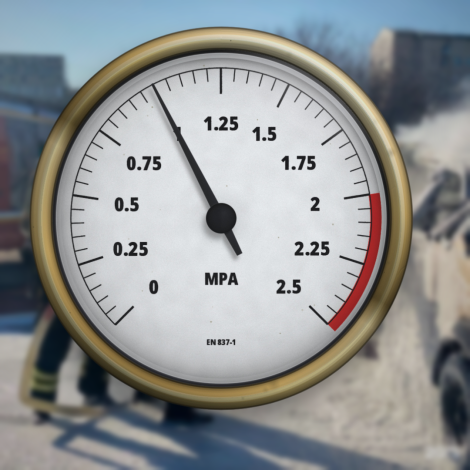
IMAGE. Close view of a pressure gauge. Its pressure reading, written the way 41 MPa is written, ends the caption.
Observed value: 1 MPa
